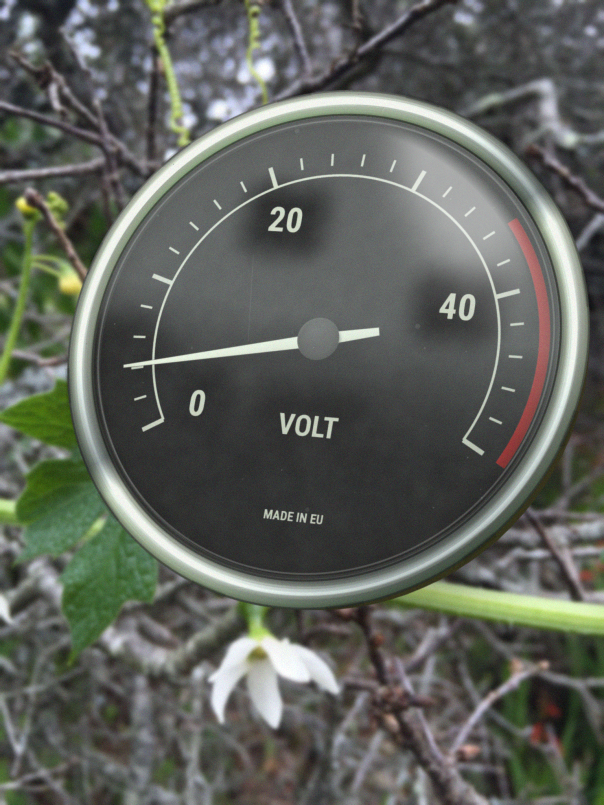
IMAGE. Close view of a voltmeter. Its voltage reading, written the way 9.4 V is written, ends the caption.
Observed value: 4 V
